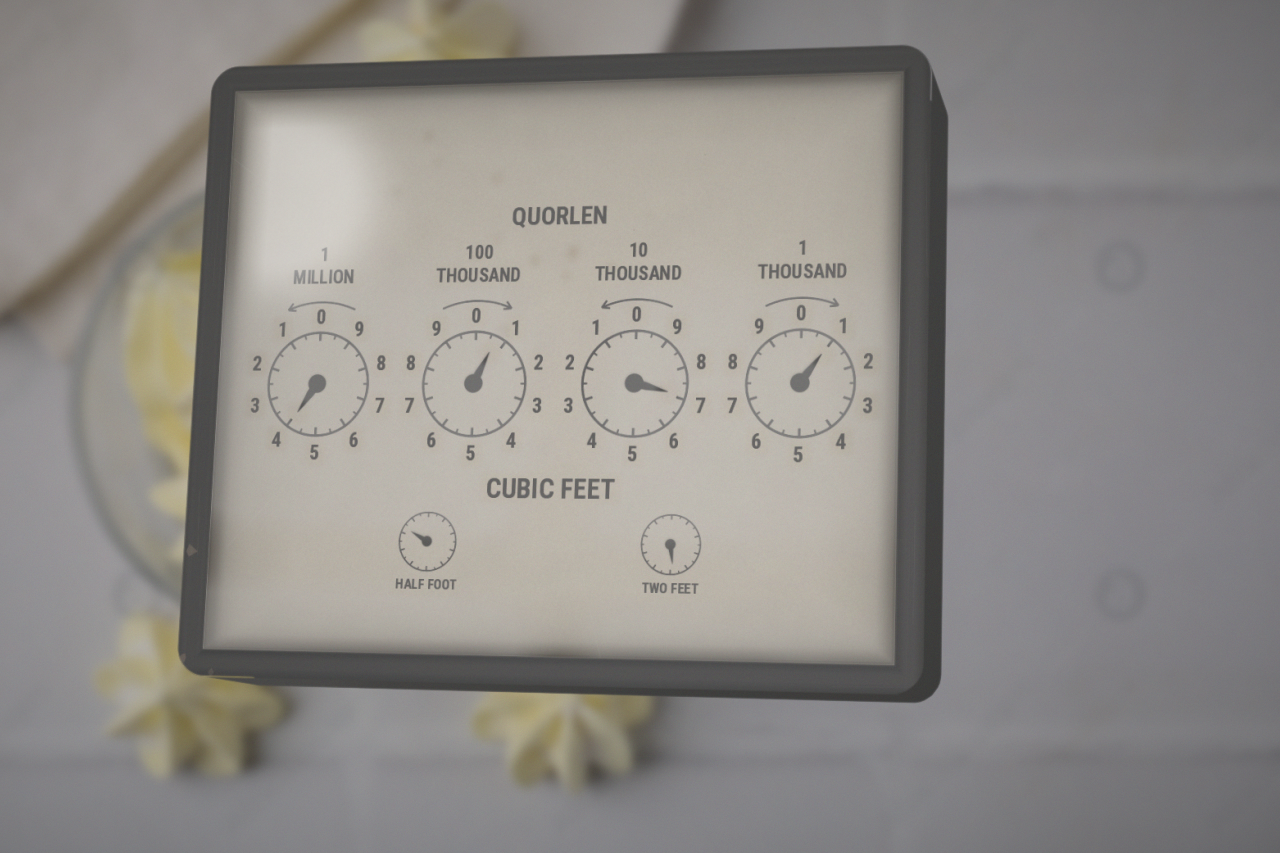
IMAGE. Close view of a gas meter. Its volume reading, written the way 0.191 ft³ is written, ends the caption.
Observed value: 407100 ft³
